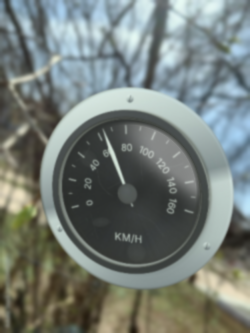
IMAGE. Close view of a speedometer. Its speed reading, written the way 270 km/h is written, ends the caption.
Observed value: 65 km/h
